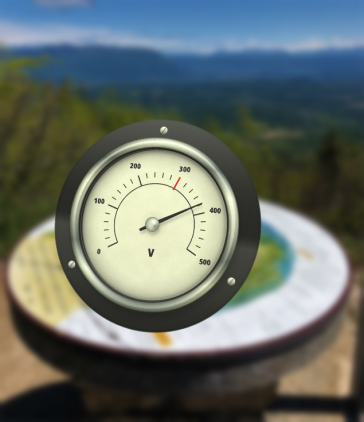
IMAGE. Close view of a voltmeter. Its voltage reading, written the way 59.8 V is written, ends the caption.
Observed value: 380 V
